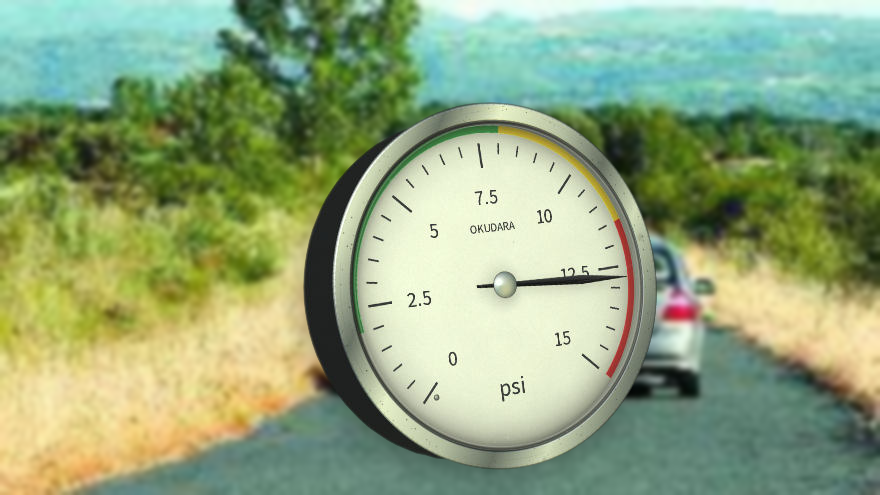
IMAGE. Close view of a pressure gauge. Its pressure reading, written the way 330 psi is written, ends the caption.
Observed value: 12.75 psi
